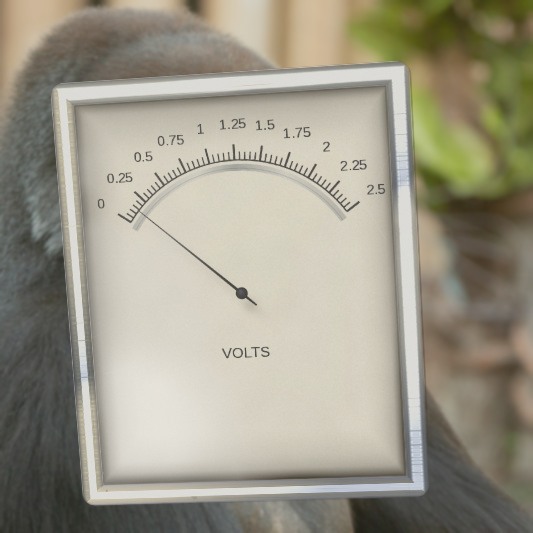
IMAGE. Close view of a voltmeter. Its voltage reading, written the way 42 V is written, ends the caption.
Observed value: 0.15 V
